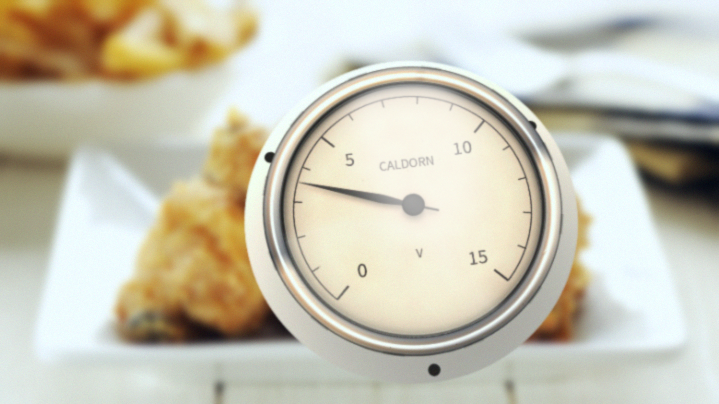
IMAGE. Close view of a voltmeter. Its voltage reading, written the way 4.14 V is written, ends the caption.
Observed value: 3.5 V
